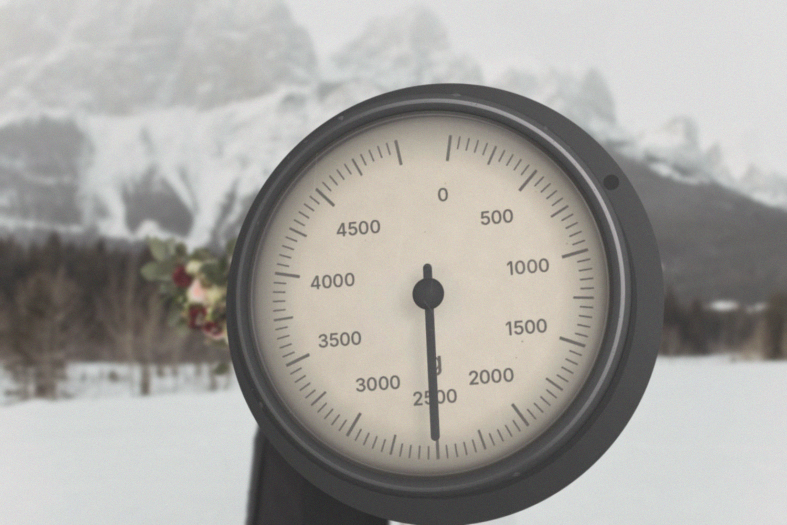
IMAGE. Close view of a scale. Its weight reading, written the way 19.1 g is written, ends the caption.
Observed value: 2500 g
